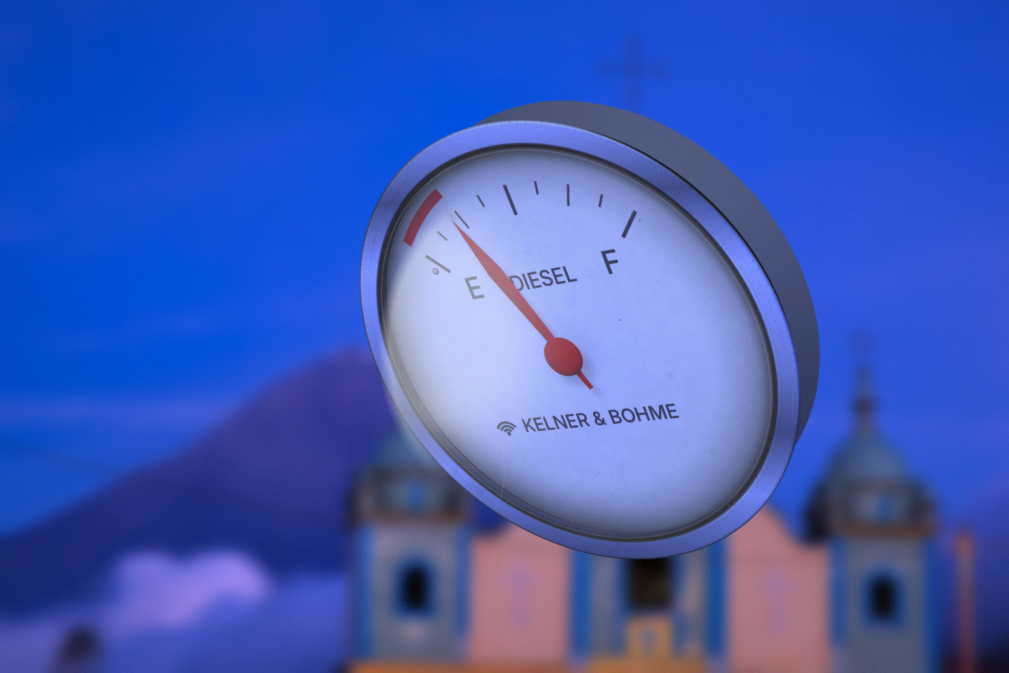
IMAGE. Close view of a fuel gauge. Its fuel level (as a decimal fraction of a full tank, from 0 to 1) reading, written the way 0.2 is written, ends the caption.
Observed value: 0.25
